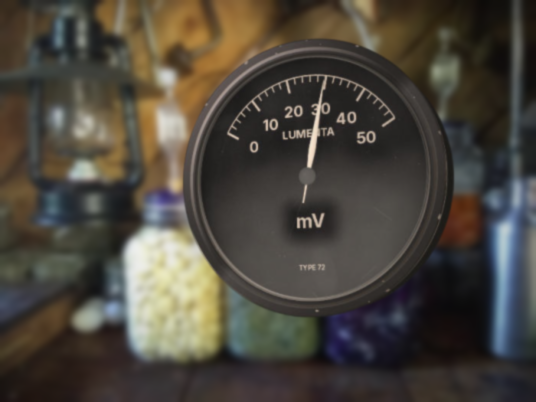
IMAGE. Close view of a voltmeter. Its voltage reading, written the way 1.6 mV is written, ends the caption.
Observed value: 30 mV
